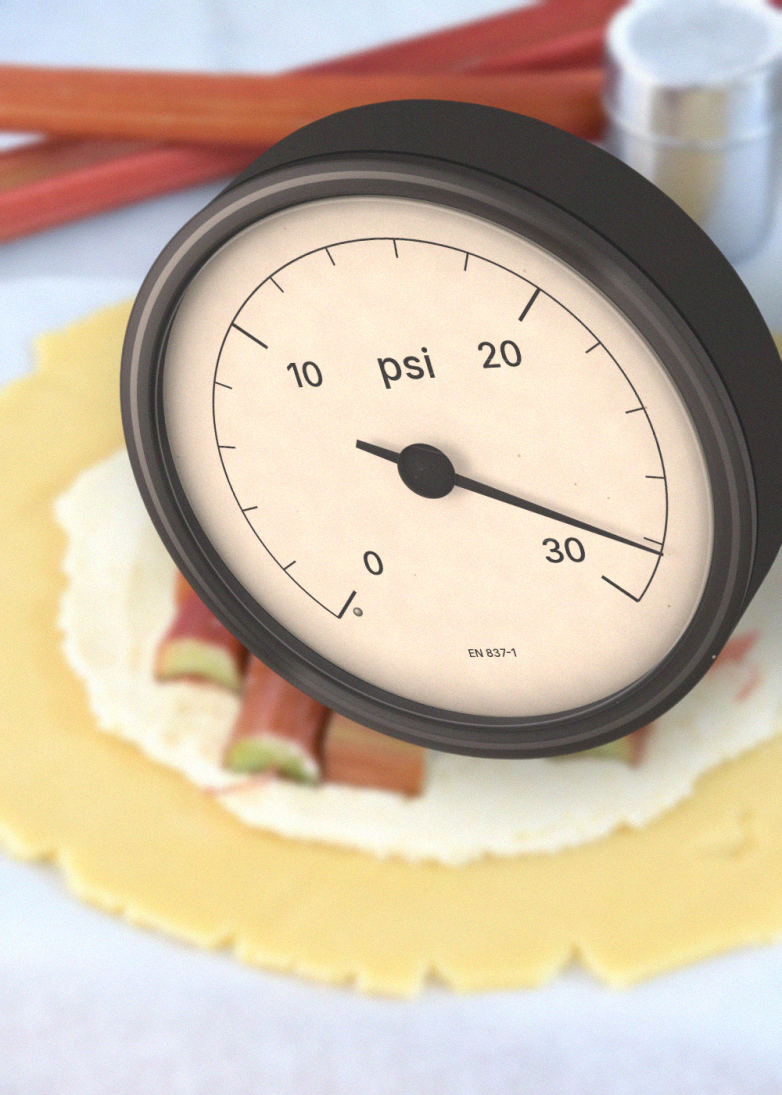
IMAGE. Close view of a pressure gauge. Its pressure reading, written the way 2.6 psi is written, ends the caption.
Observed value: 28 psi
